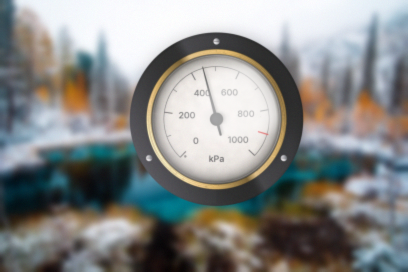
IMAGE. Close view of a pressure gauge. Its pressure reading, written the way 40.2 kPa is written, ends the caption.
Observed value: 450 kPa
